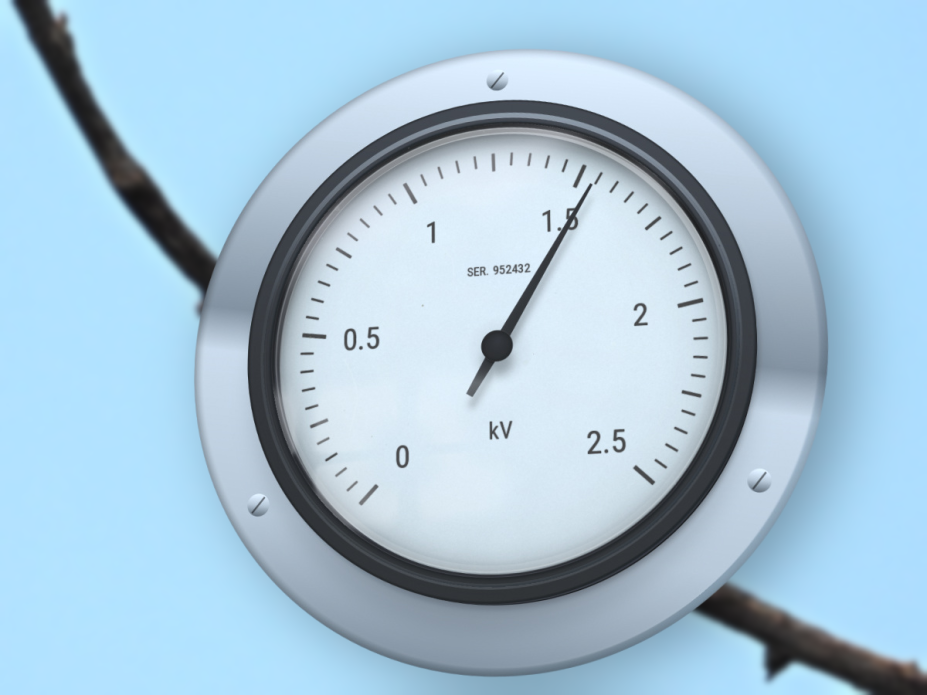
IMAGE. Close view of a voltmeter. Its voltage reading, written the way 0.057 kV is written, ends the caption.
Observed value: 1.55 kV
